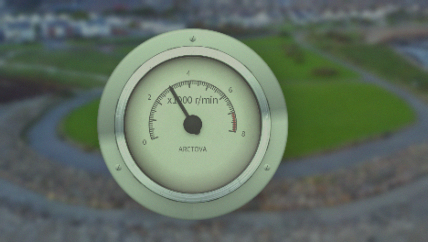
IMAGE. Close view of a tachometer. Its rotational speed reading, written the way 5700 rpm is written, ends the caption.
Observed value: 3000 rpm
